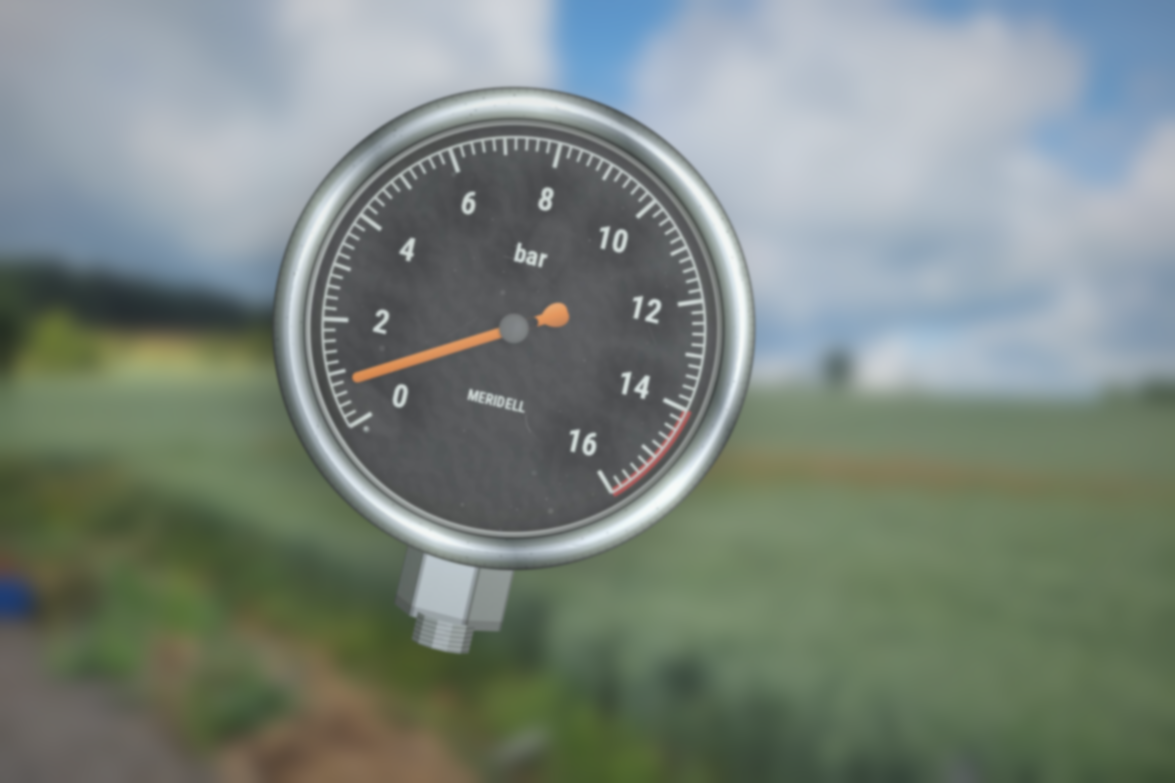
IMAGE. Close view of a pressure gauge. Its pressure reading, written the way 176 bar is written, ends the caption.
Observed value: 0.8 bar
